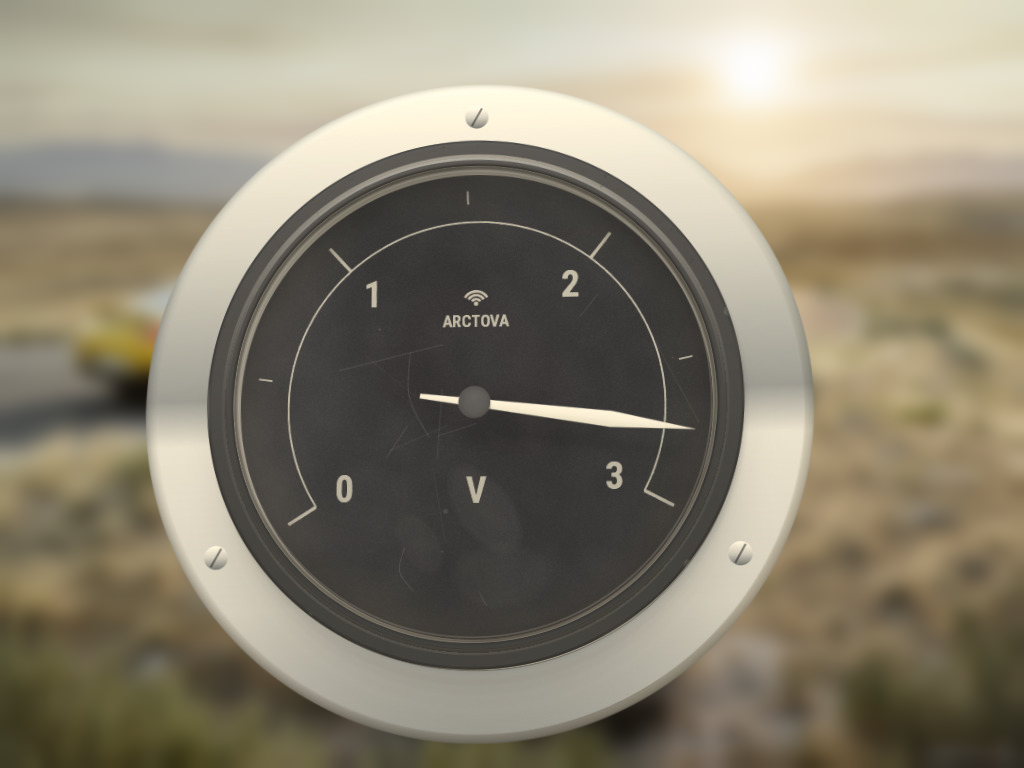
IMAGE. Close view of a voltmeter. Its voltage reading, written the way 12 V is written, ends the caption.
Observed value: 2.75 V
